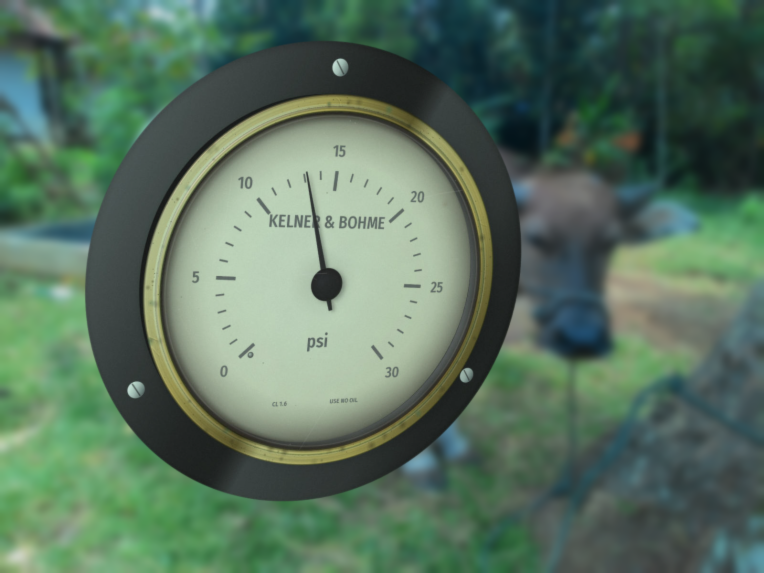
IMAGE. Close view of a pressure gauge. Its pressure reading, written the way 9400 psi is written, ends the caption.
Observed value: 13 psi
